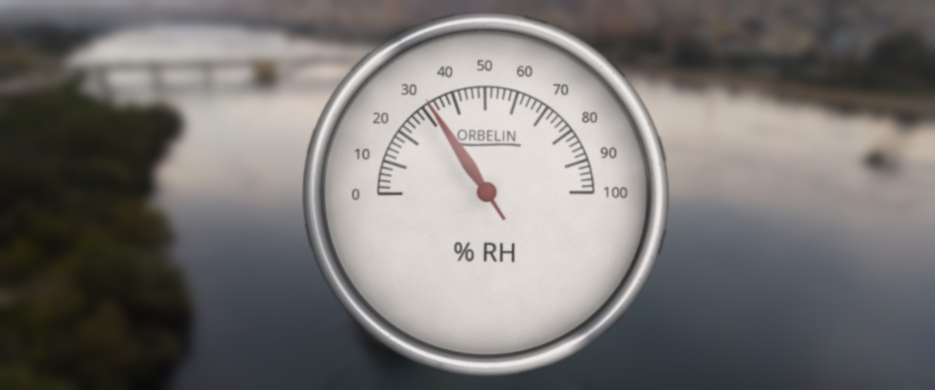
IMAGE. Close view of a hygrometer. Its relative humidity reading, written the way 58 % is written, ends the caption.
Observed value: 32 %
